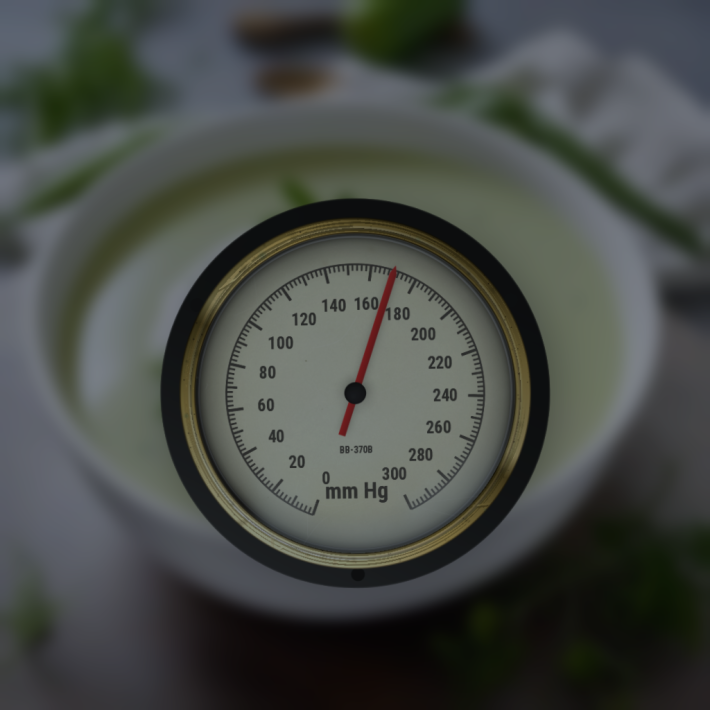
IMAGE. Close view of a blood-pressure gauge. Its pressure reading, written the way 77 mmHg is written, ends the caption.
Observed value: 170 mmHg
